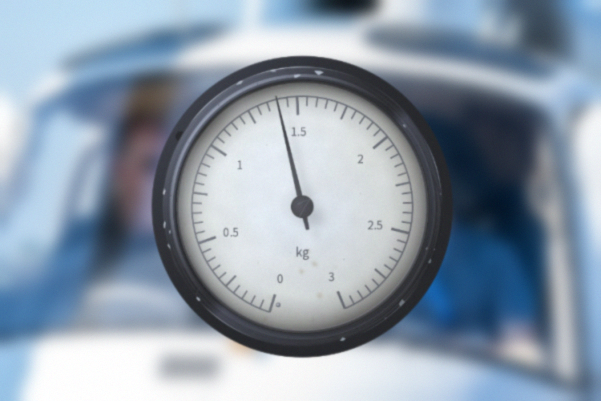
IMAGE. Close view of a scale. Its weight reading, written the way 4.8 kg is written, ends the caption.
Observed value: 1.4 kg
